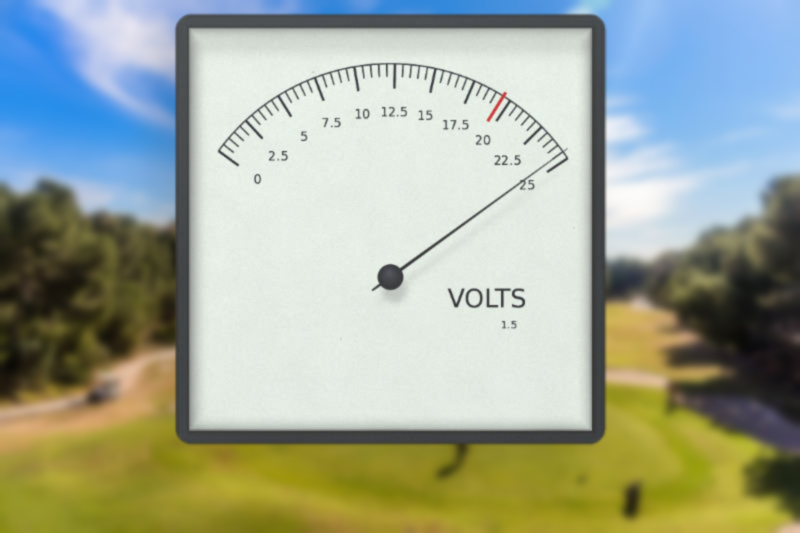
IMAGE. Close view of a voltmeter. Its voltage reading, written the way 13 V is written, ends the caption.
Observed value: 24.5 V
